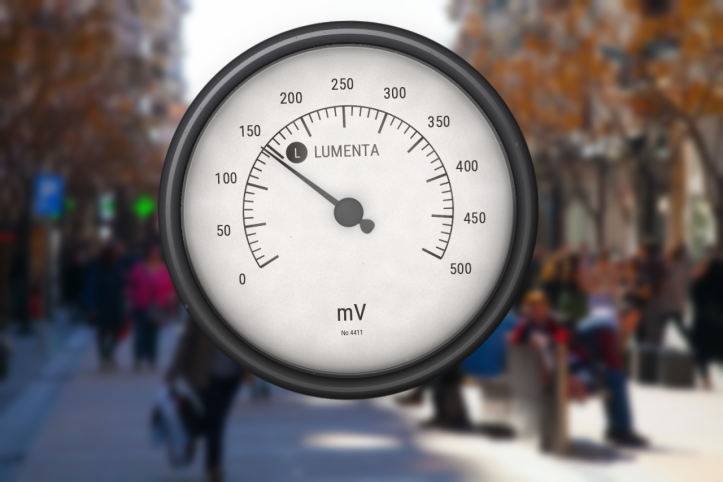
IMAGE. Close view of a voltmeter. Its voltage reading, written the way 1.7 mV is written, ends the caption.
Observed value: 145 mV
